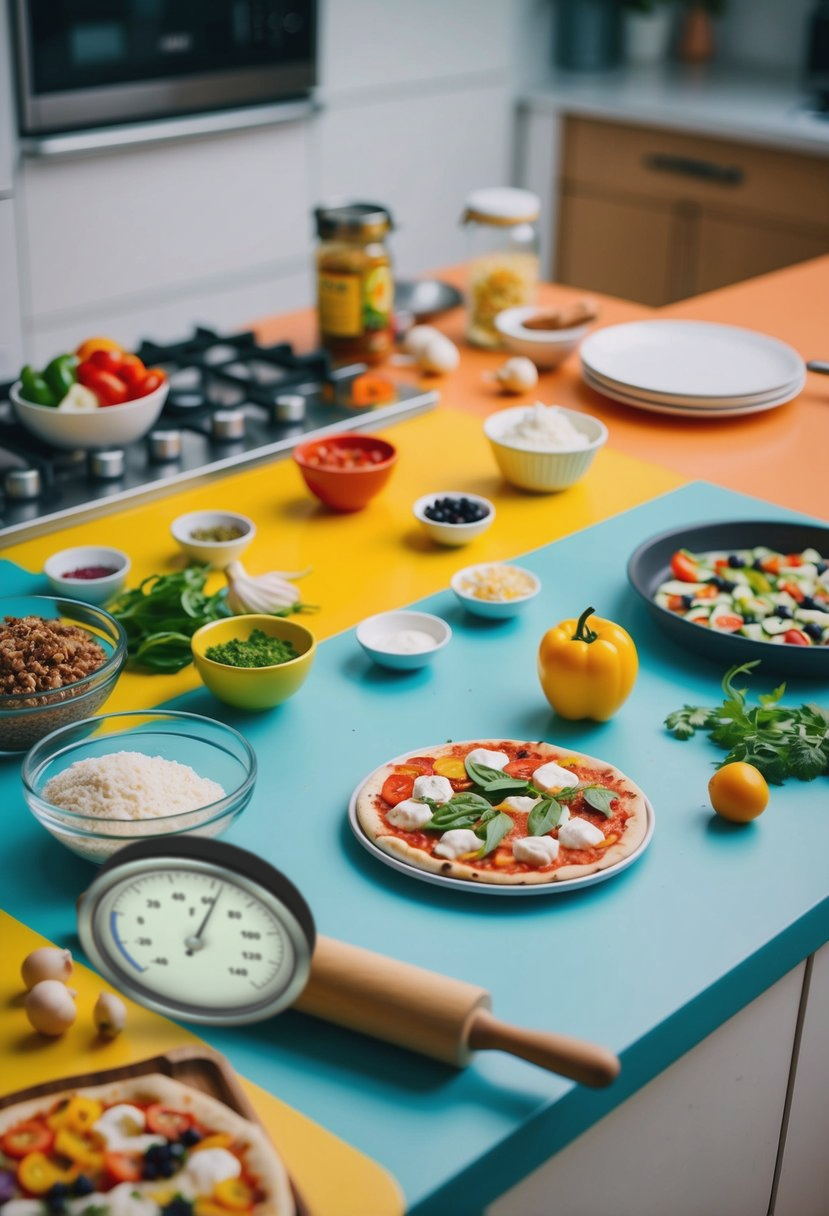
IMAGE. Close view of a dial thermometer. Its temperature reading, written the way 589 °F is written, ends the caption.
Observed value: 64 °F
